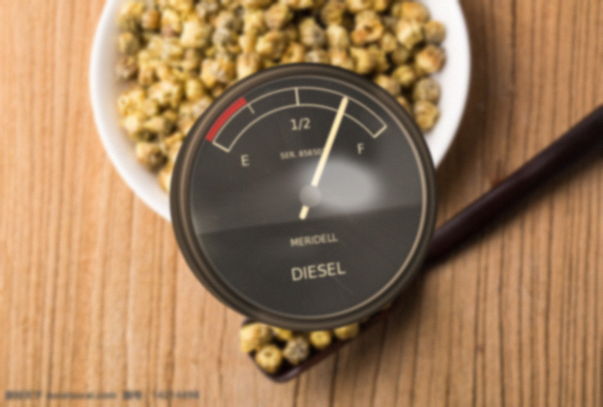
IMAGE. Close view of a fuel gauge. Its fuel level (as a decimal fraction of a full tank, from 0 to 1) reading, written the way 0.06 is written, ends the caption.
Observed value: 0.75
